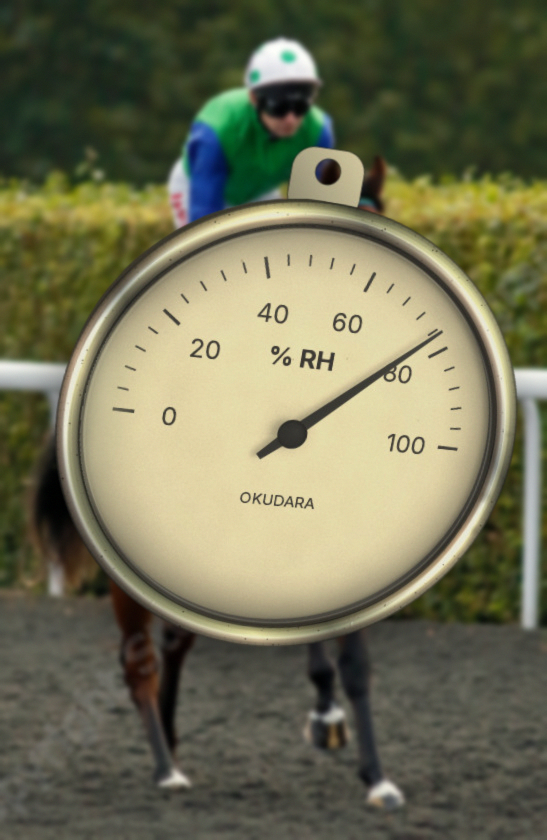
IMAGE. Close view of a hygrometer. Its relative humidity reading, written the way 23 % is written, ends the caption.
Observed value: 76 %
